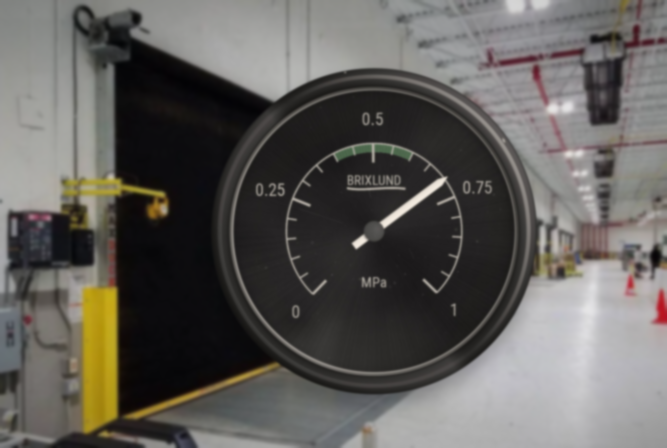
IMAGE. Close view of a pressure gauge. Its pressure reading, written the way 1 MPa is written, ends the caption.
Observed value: 0.7 MPa
